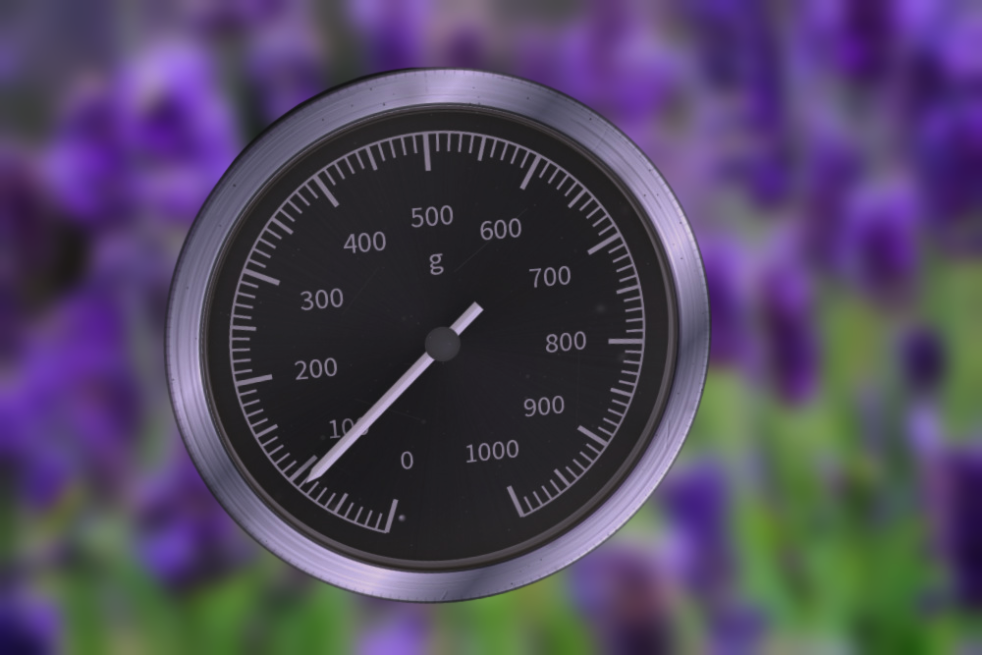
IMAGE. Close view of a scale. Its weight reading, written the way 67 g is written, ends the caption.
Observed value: 90 g
